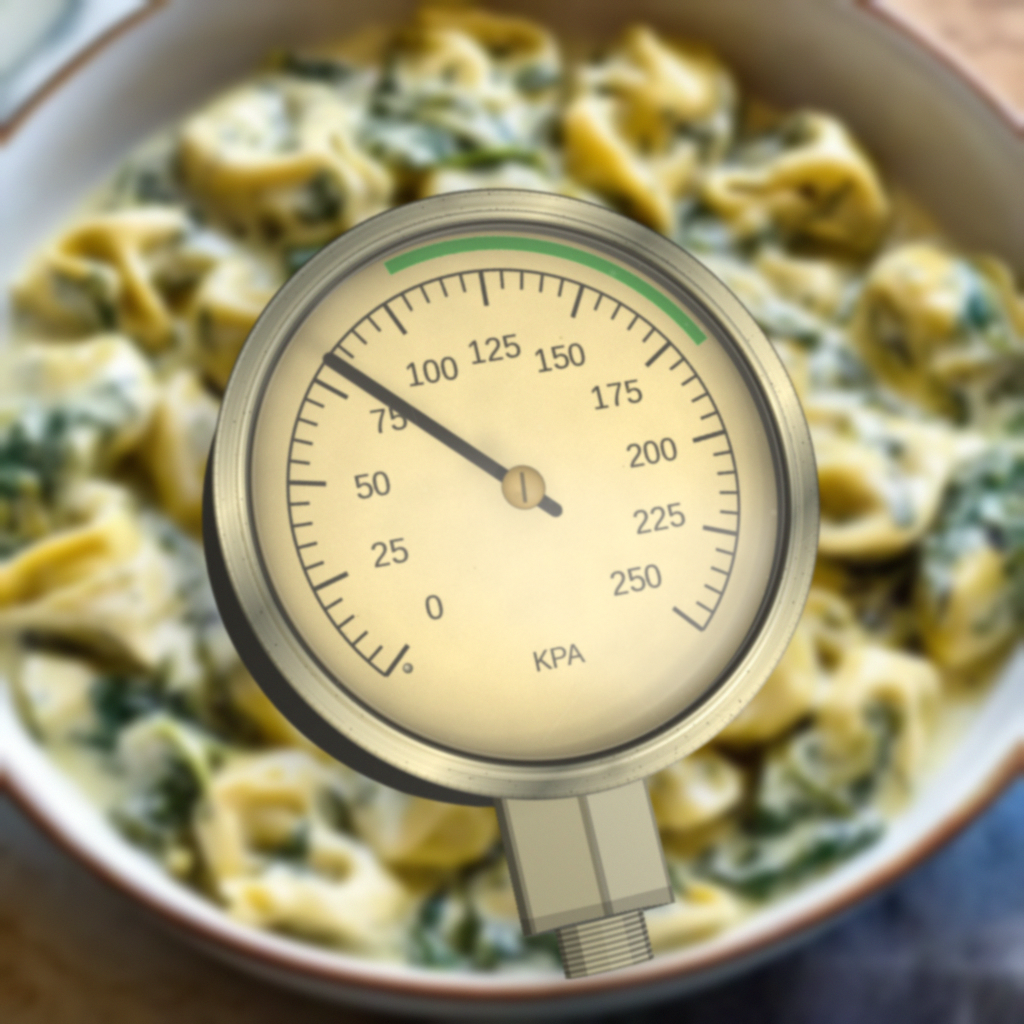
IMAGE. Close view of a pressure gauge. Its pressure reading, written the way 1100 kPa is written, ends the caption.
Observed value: 80 kPa
